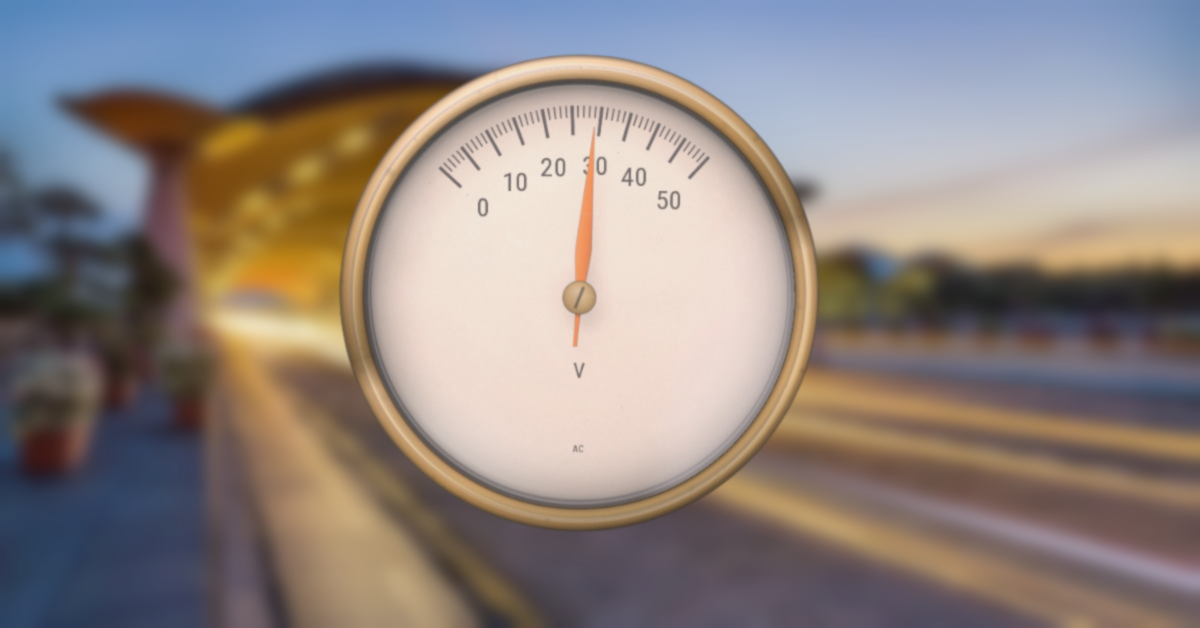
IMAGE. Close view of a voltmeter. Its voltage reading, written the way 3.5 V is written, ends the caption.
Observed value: 29 V
